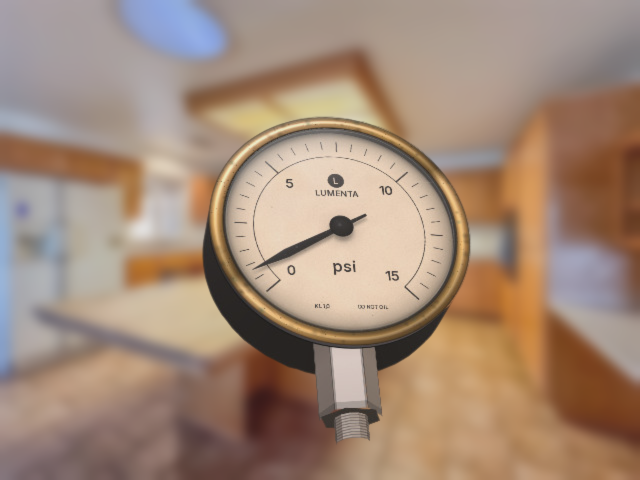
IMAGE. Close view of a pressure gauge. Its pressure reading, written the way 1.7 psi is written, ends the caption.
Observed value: 0.75 psi
